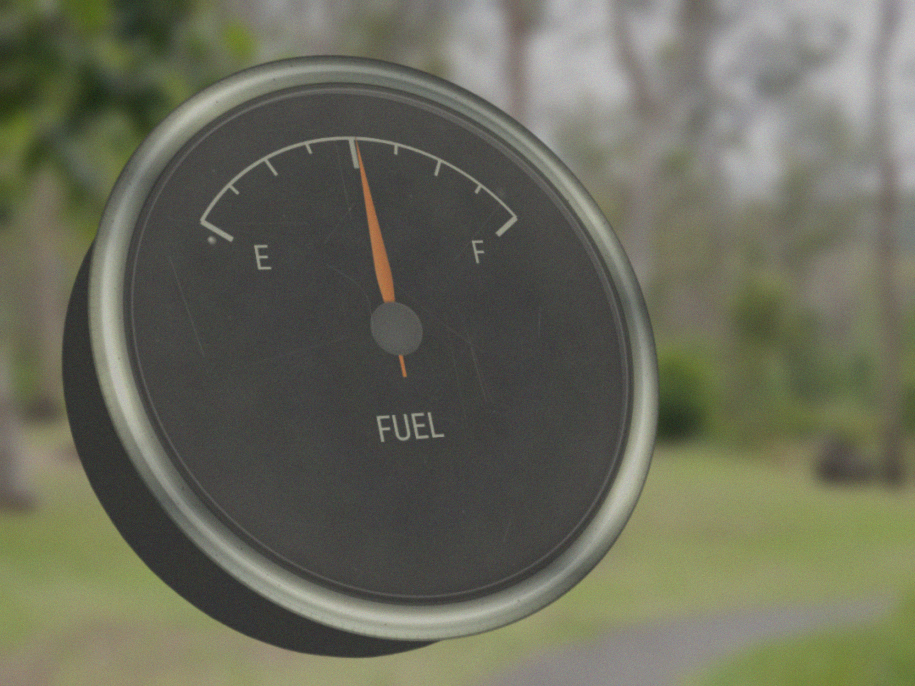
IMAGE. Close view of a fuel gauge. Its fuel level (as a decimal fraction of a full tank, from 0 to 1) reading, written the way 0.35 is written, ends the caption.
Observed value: 0.5
